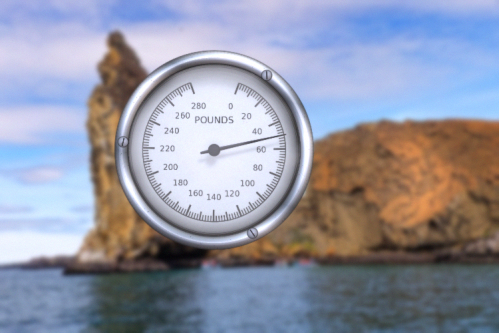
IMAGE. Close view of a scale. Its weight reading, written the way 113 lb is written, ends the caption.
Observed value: 50 lb
